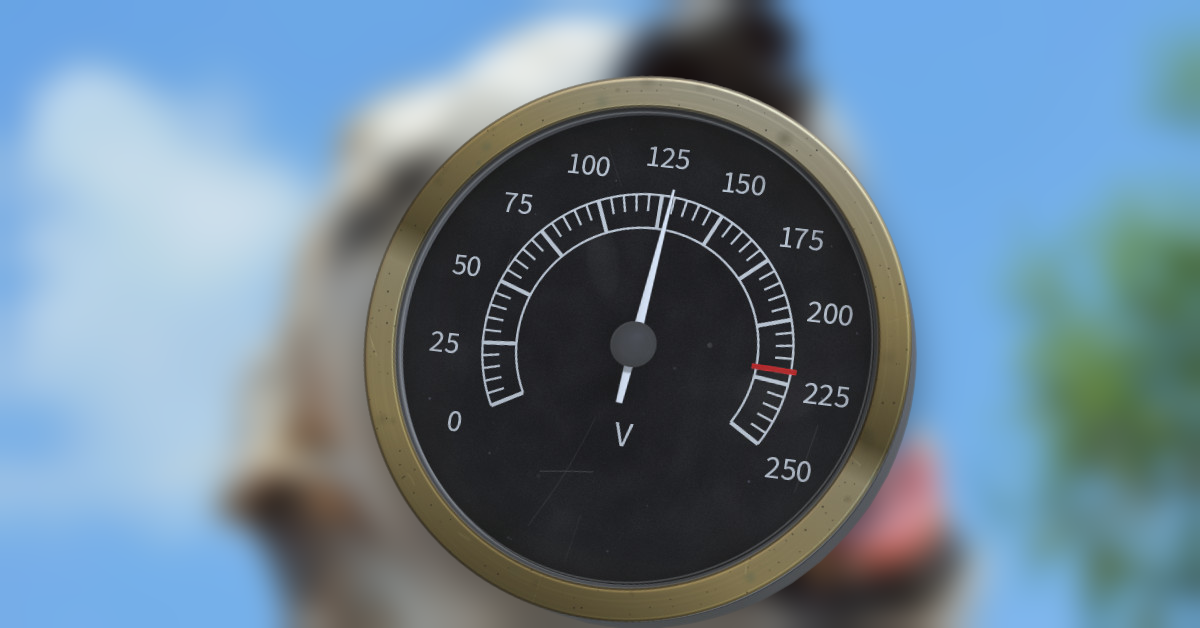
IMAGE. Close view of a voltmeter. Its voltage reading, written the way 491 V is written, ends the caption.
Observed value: 130 V
